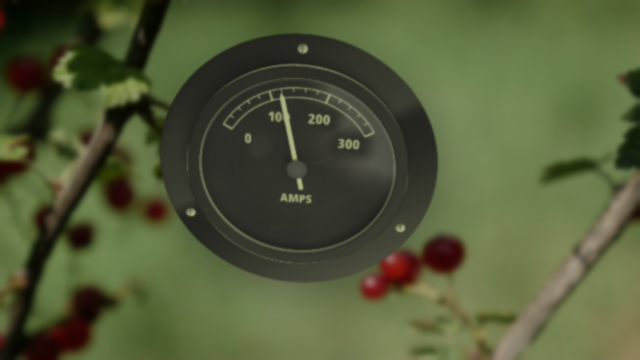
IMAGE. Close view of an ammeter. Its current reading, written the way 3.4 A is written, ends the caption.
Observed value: 120 A
